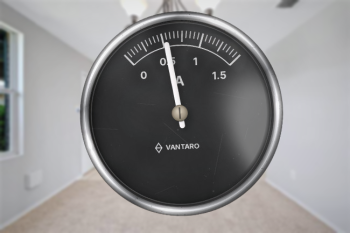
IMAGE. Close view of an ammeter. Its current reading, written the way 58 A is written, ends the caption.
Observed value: 0.55 A
